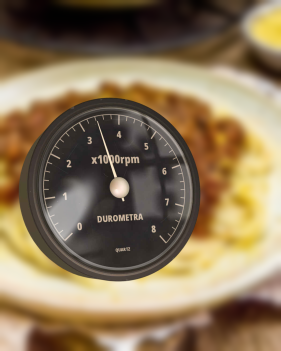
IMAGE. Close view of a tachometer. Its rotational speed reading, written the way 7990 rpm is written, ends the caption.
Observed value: 3400 rpm
